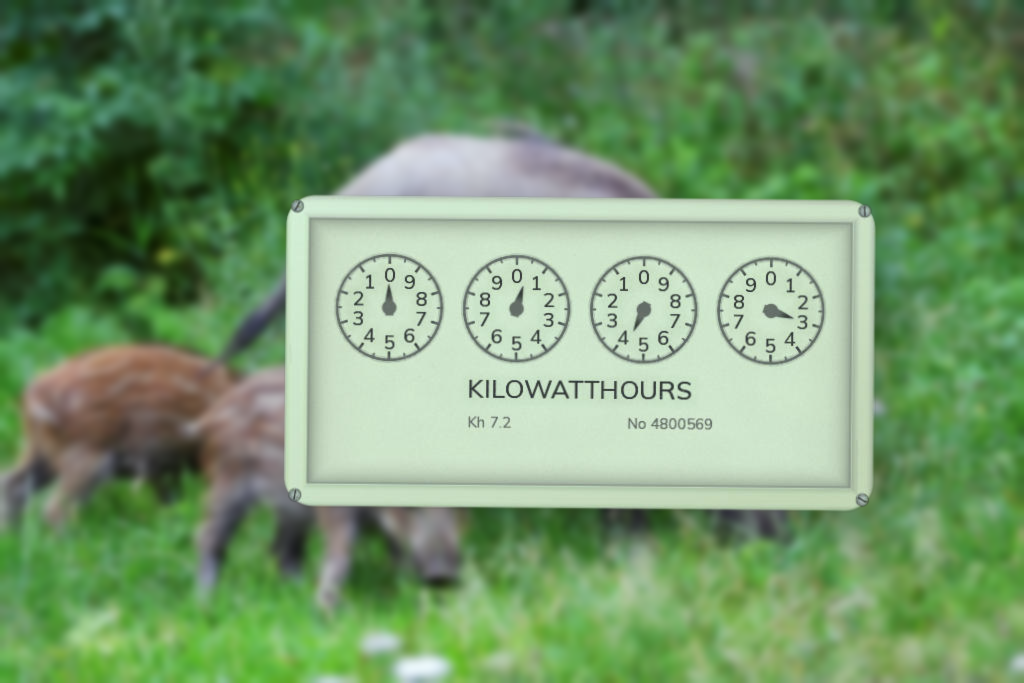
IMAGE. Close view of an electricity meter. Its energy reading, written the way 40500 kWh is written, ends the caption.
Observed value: 43 kWh
